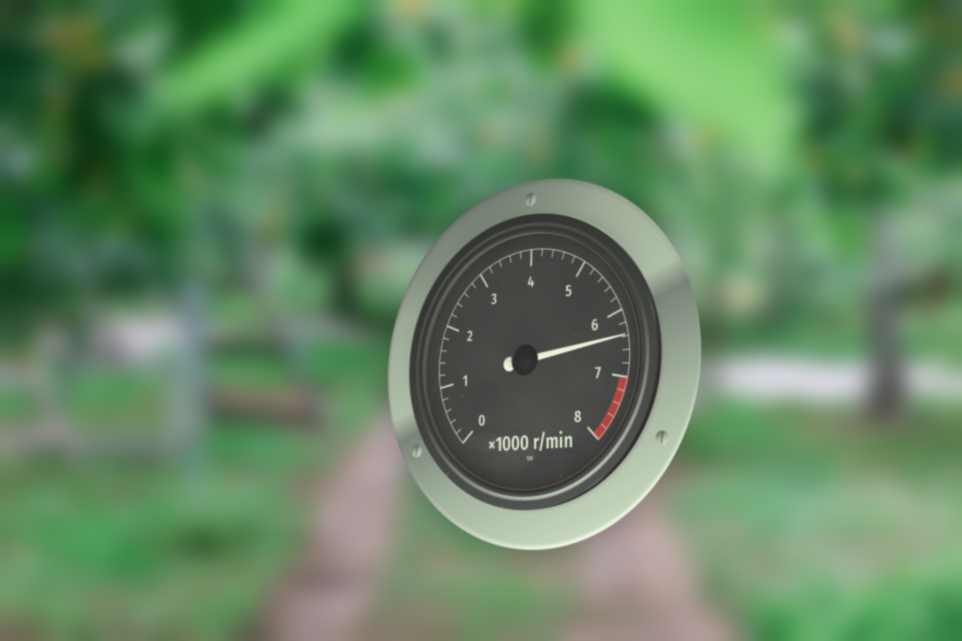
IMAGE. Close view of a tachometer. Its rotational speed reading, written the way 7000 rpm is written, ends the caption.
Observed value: 6400 rpm
